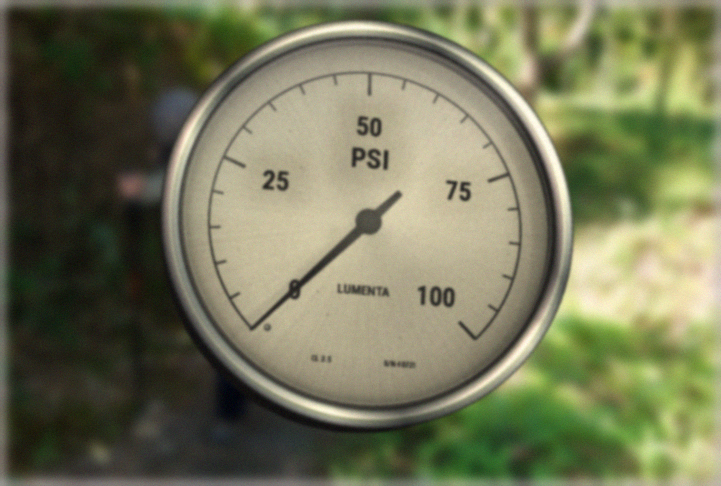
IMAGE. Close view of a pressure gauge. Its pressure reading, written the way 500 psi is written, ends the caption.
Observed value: 0 psi
